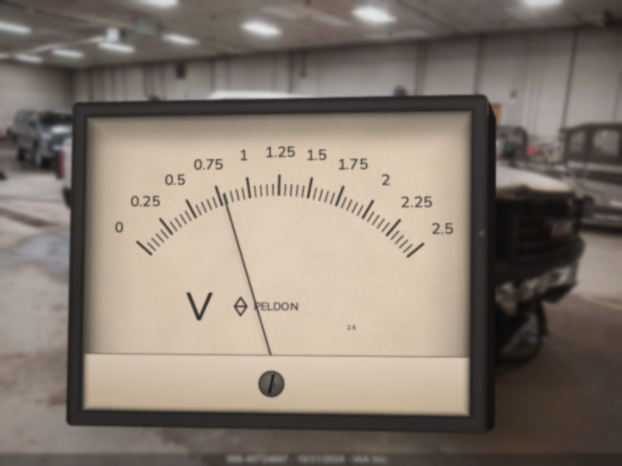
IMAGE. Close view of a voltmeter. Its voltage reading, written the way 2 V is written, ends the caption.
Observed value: 0.8 V
